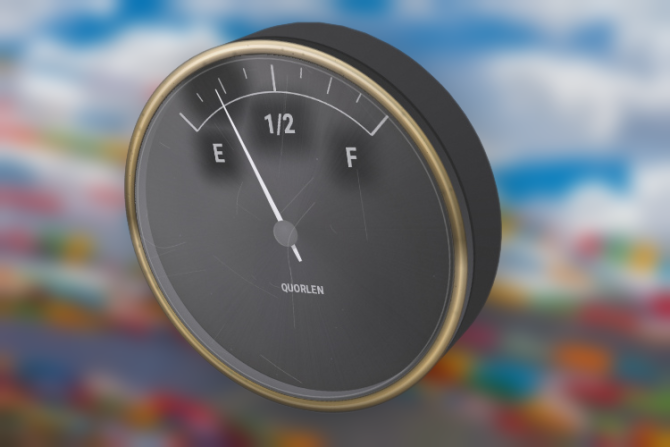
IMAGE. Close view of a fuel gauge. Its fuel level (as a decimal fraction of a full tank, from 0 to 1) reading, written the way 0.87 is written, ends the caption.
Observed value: 0.25
